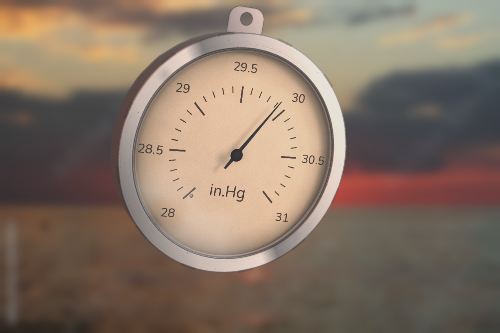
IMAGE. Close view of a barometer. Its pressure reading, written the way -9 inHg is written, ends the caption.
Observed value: 29.9 inHg
